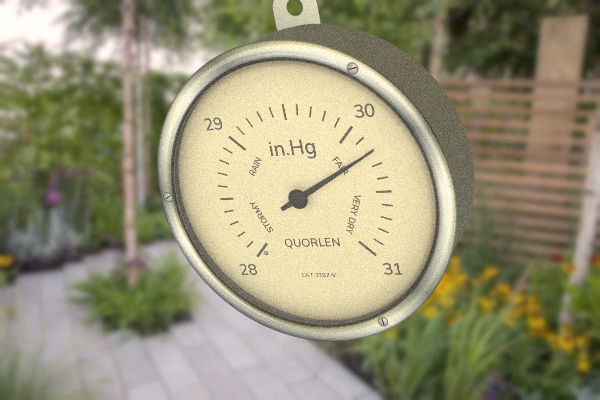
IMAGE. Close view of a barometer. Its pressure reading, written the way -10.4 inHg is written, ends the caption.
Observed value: 30.2 inHg
